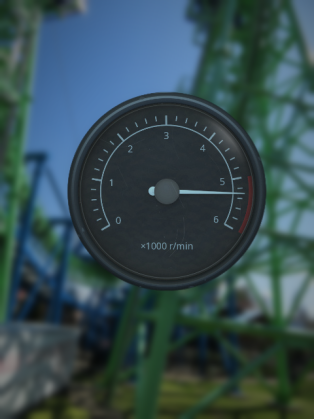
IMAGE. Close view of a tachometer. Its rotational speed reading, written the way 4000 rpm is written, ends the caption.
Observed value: 5300 rpm
